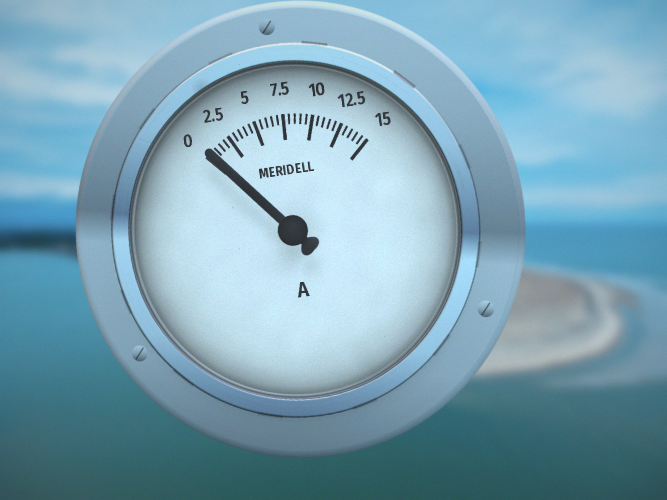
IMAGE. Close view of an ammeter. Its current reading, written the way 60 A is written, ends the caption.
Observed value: 0.5 A
